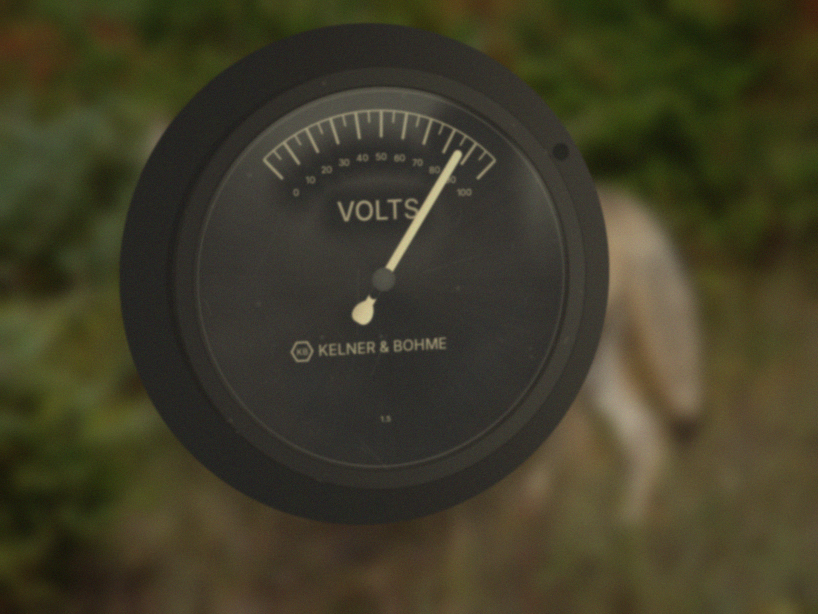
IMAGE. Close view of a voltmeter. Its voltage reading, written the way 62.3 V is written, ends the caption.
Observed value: 85 V
